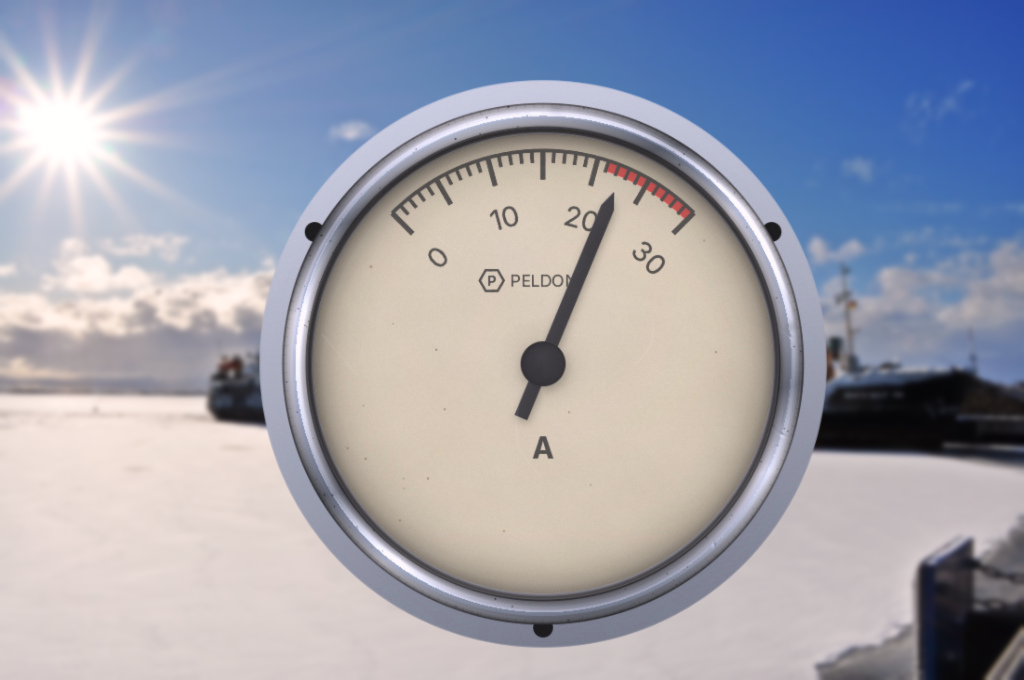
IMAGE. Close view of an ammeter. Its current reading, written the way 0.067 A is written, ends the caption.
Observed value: 22.5 A
